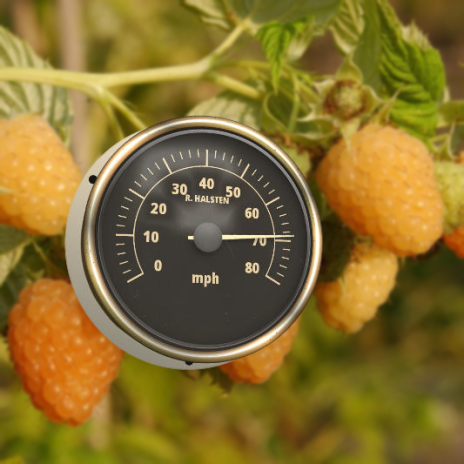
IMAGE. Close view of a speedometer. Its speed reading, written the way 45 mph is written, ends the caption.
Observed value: 69 mph
